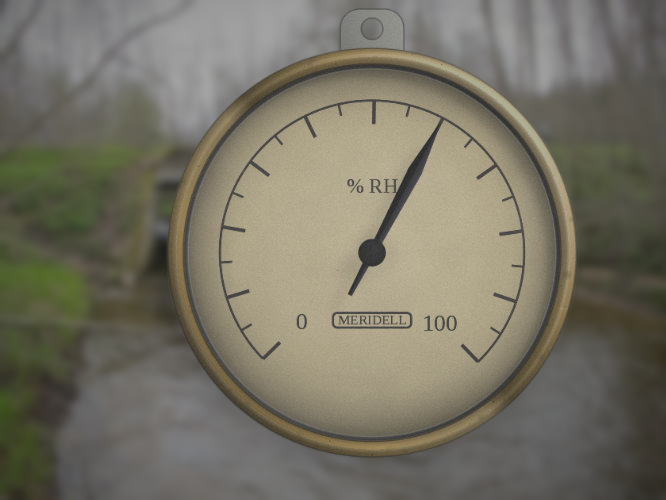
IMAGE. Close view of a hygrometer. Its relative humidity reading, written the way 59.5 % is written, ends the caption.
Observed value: 60 %
